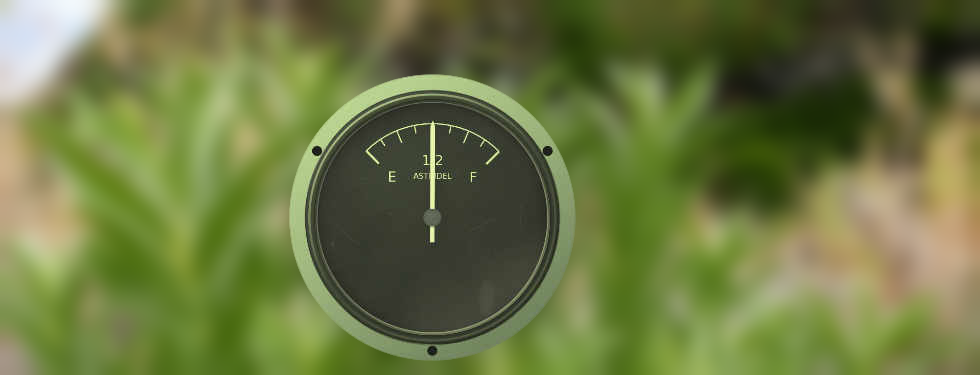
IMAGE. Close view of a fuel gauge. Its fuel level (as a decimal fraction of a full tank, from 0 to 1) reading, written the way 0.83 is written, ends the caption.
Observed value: 0.5
